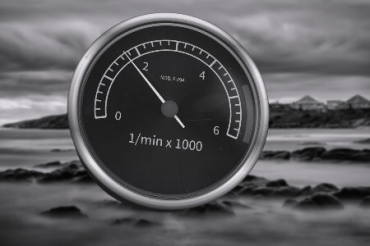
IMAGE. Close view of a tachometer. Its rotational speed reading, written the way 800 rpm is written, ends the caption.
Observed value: 1700 rpm
